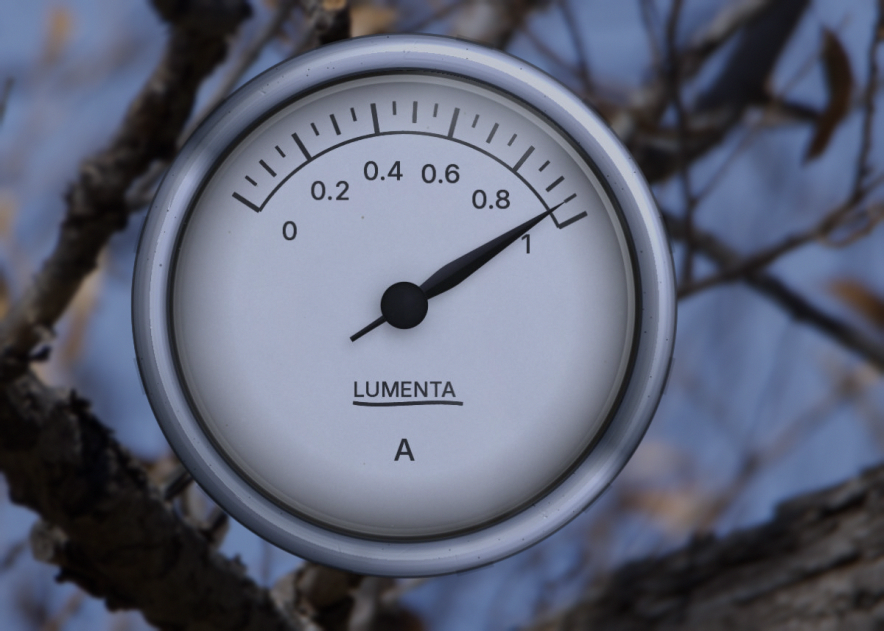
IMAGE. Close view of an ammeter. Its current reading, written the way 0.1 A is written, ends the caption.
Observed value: 0.95 A
